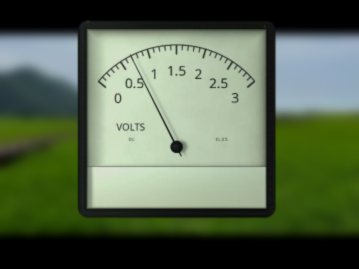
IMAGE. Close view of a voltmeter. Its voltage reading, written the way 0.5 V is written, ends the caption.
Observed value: 0.7 V
